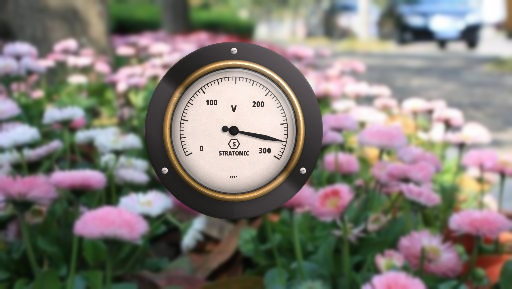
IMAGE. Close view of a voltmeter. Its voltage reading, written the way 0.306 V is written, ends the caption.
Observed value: 275 V
